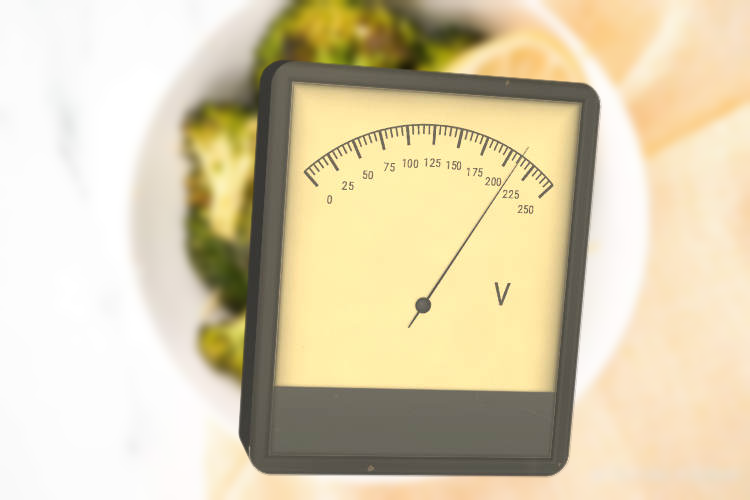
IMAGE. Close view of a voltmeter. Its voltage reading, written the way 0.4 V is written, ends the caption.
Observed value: 210 V
